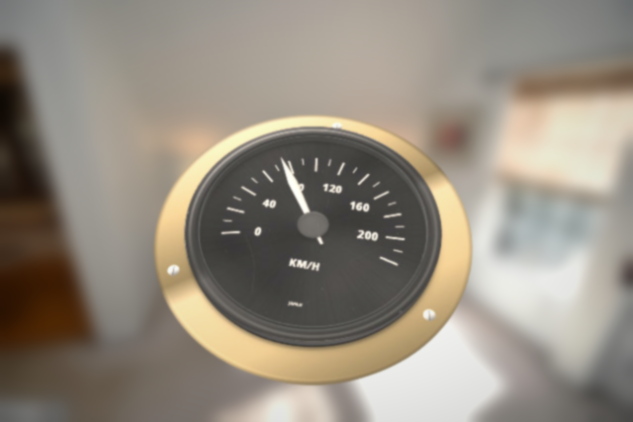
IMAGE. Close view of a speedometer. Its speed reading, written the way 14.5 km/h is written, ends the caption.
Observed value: 75 km/h
